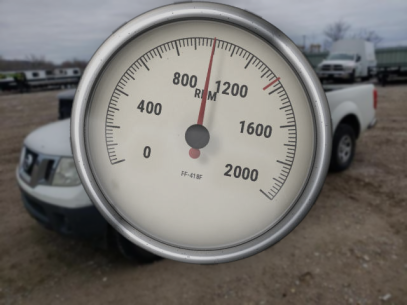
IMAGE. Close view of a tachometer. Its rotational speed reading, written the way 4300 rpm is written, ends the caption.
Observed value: 1000 rpm
